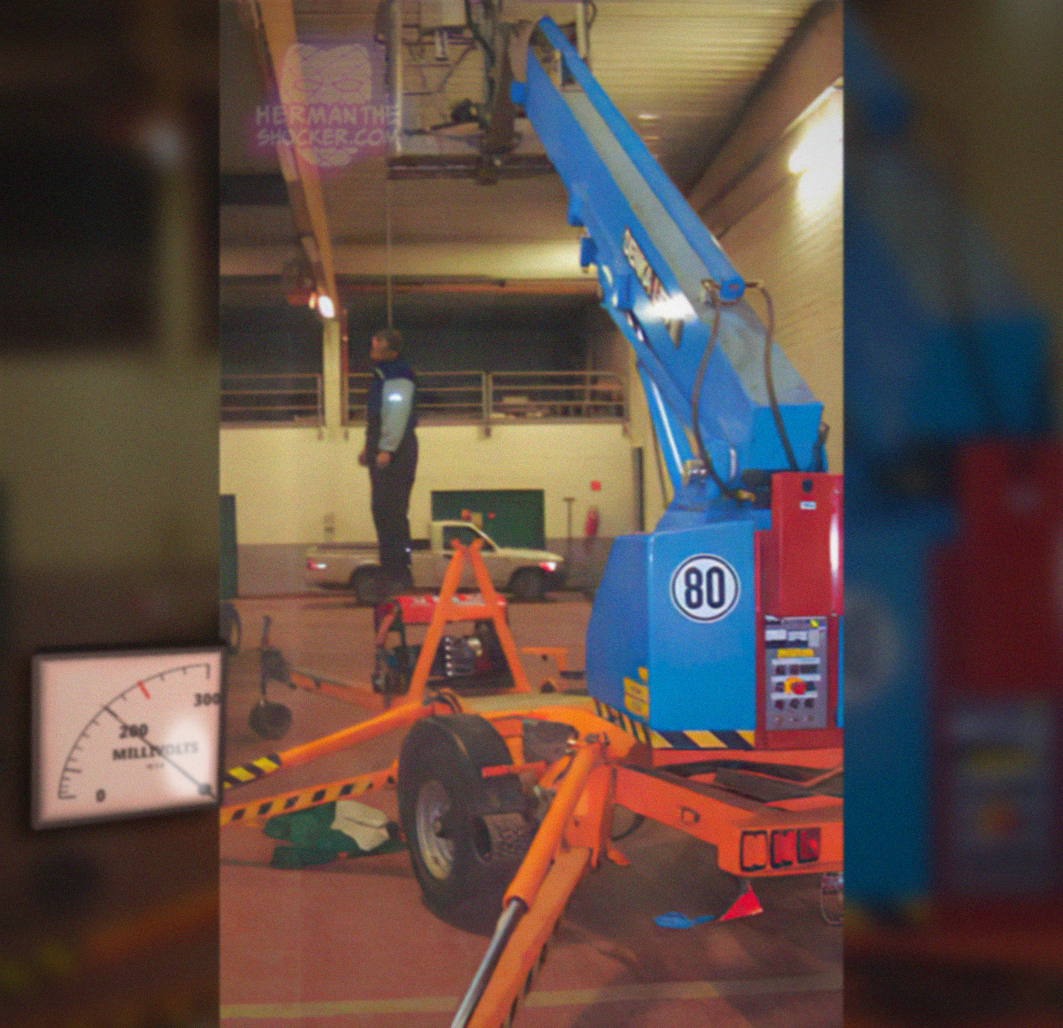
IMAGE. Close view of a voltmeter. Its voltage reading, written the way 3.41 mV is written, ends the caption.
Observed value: 200 mV
